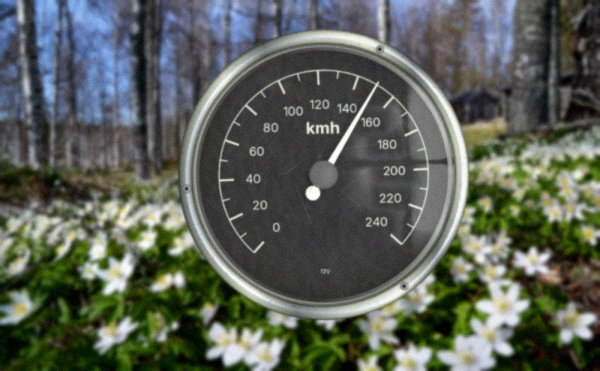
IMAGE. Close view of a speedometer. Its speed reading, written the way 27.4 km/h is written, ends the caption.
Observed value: 150 km/h
